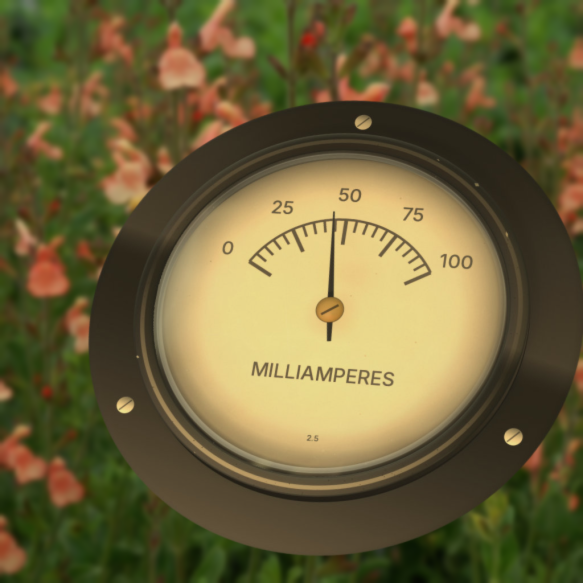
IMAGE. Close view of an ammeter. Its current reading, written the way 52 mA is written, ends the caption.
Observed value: 45 mA
